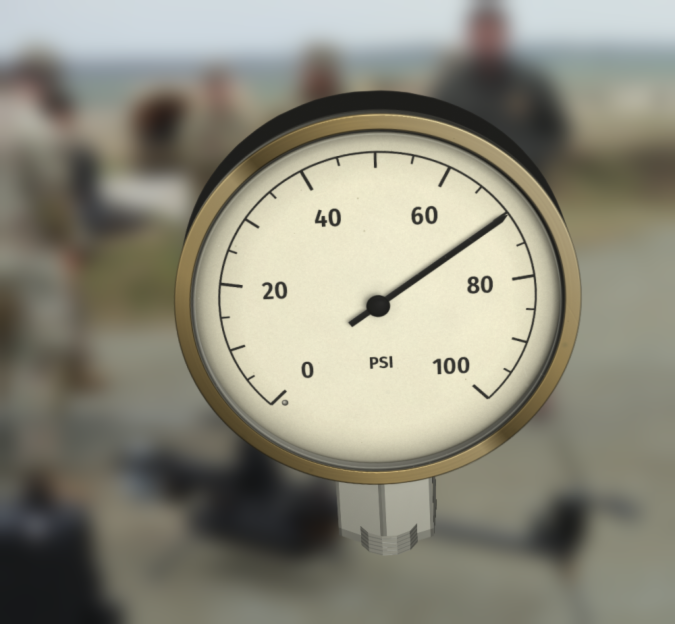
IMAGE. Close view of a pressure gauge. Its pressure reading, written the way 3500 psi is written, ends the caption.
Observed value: 70 psi
